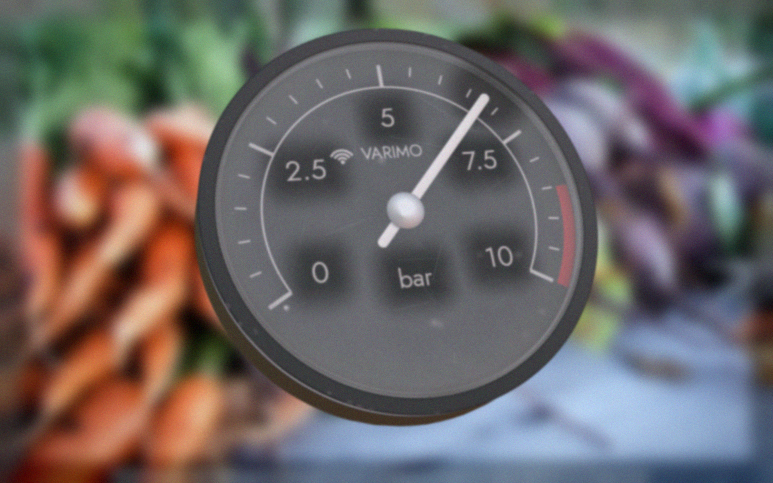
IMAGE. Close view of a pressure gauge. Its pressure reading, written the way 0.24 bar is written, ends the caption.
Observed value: 6.75 bar
